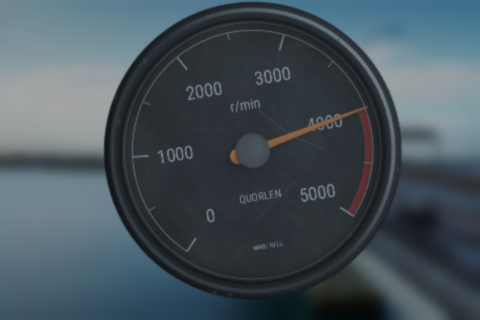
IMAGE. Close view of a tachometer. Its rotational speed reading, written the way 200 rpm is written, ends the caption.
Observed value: 4000 rpm
